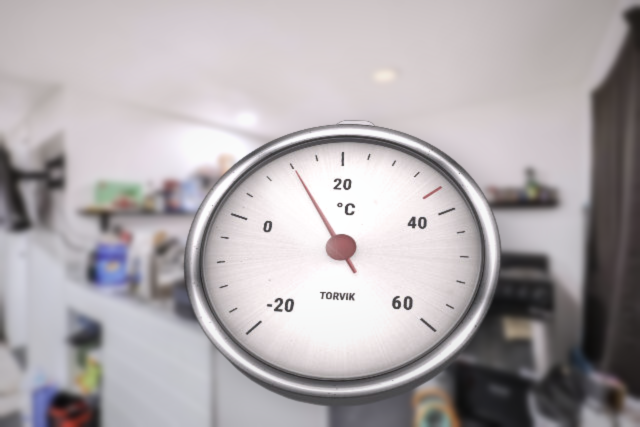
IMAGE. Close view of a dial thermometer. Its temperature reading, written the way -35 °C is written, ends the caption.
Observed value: 12 °C
